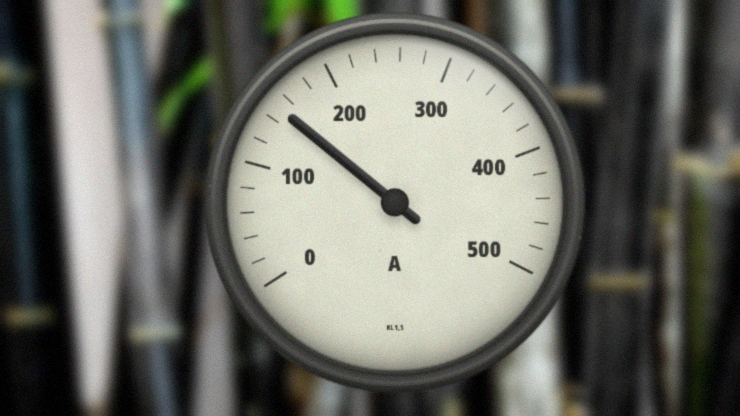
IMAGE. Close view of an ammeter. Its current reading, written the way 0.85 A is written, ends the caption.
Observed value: 150 A
